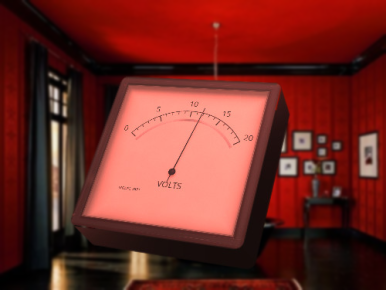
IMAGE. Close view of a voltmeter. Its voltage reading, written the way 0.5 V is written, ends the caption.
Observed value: 12 V
